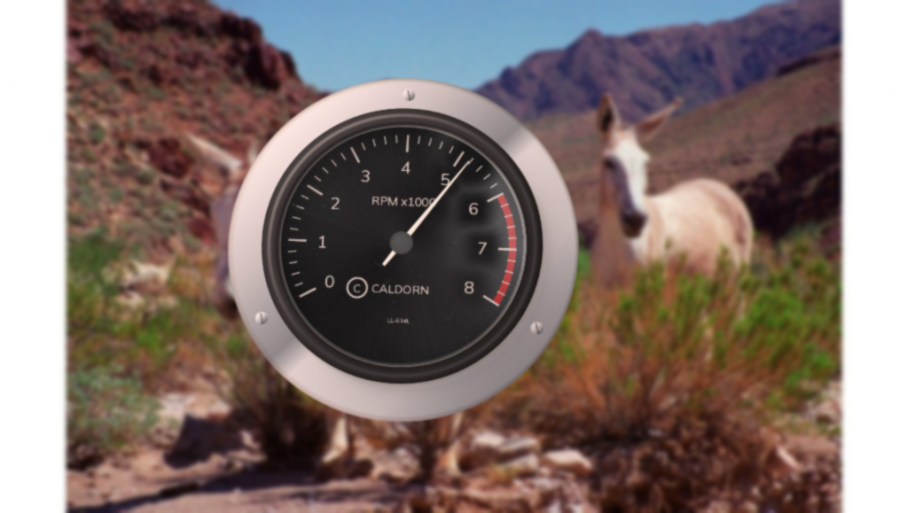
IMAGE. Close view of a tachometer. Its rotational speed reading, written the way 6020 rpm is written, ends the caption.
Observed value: 5200 rpm
